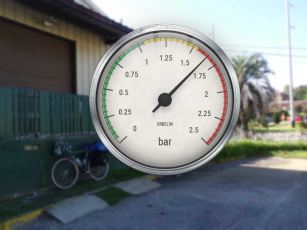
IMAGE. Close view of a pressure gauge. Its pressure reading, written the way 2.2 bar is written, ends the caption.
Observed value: 1.65 bar
